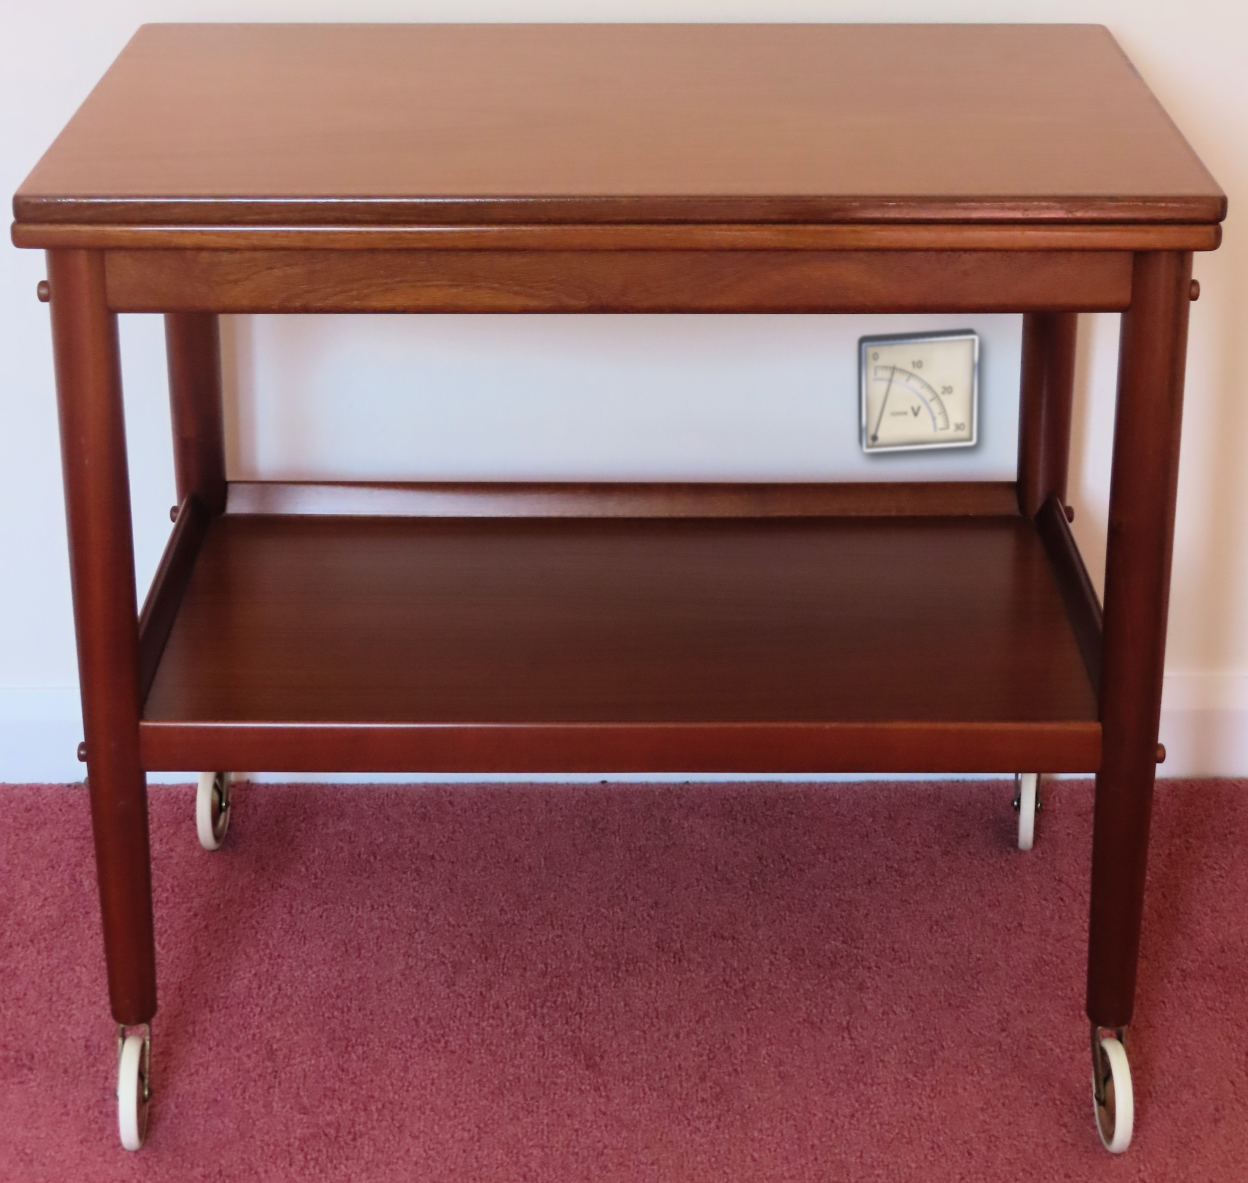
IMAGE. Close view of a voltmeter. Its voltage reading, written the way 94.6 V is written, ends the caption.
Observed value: 5 V
